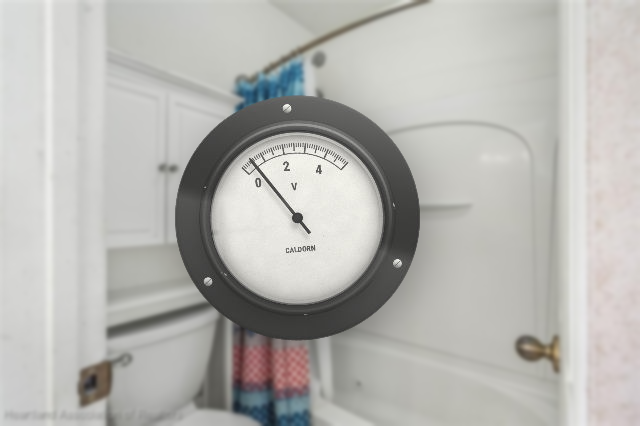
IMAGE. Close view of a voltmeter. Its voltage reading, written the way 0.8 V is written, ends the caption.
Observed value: 0.5 V
